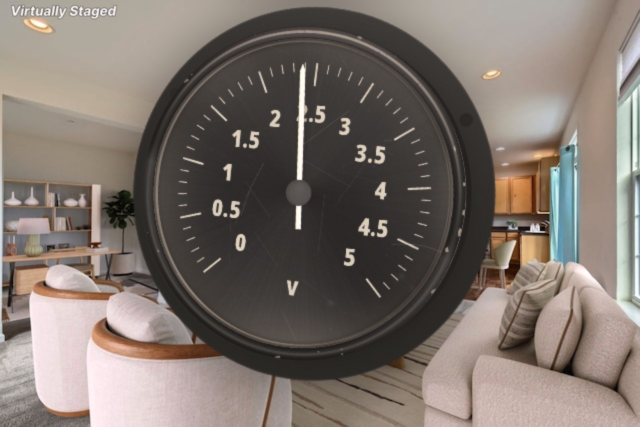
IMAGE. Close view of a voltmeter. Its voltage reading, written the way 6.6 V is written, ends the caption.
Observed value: 2.4 V
